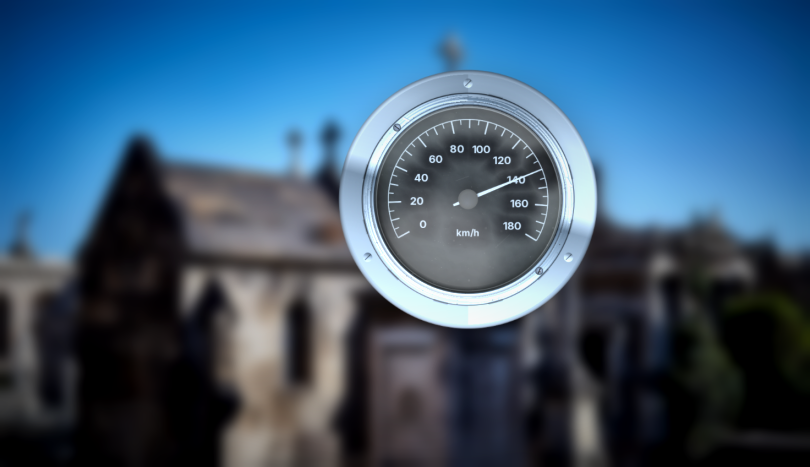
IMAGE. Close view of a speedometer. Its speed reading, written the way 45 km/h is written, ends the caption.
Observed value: 140 km/h
